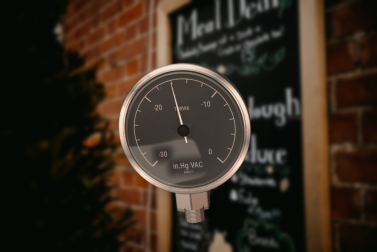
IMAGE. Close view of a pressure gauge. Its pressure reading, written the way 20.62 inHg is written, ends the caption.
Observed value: -16 inHg
